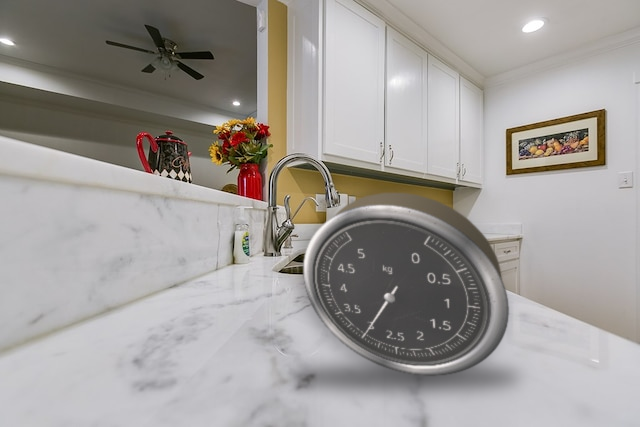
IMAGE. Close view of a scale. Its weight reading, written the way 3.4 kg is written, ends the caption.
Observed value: 3 kg
